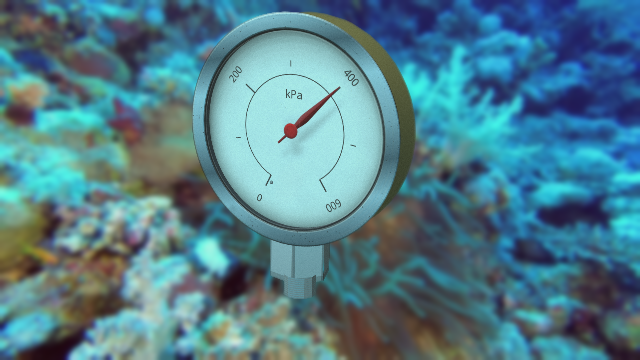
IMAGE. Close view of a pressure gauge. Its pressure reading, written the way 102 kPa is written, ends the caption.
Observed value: 400 kPa
